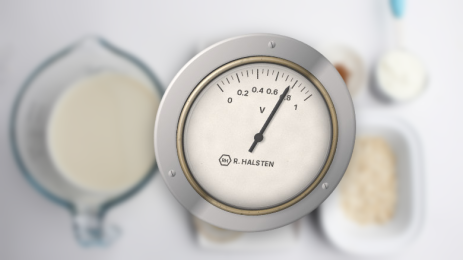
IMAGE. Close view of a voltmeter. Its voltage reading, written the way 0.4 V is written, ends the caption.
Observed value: 0.75 V
